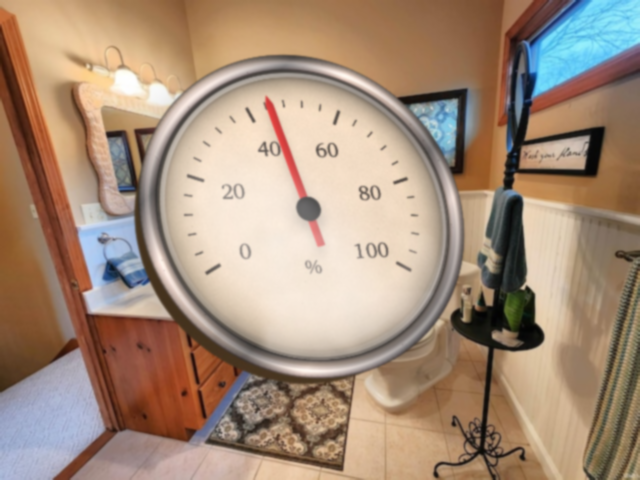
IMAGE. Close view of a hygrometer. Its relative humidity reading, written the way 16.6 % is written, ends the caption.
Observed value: 44 %
